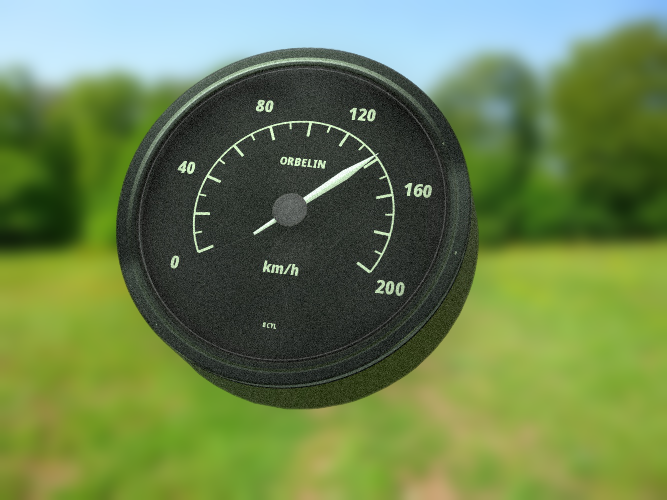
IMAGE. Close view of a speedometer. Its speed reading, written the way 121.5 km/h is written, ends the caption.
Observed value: 140 km/h
